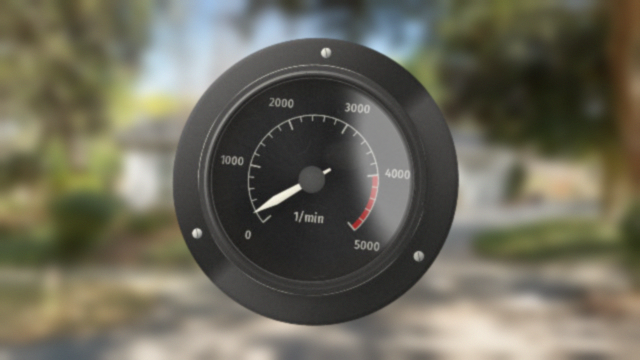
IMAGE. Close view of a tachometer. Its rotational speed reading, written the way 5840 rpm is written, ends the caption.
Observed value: 200 rpm
